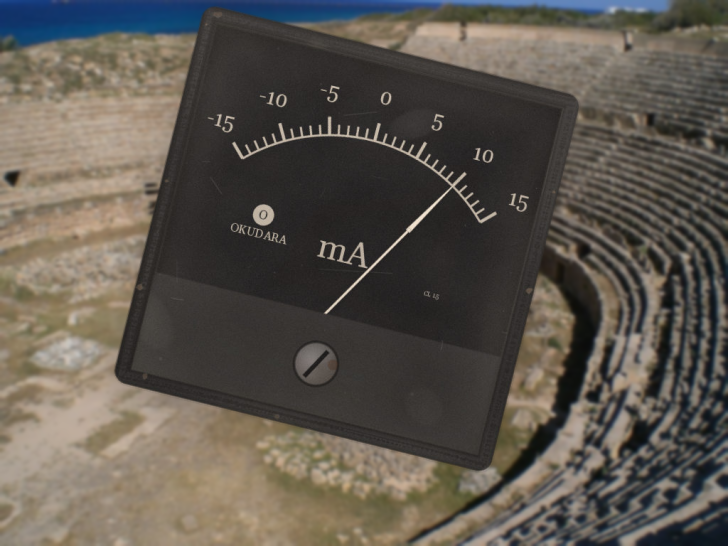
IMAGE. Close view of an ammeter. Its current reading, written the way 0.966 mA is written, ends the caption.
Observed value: 10 mA
